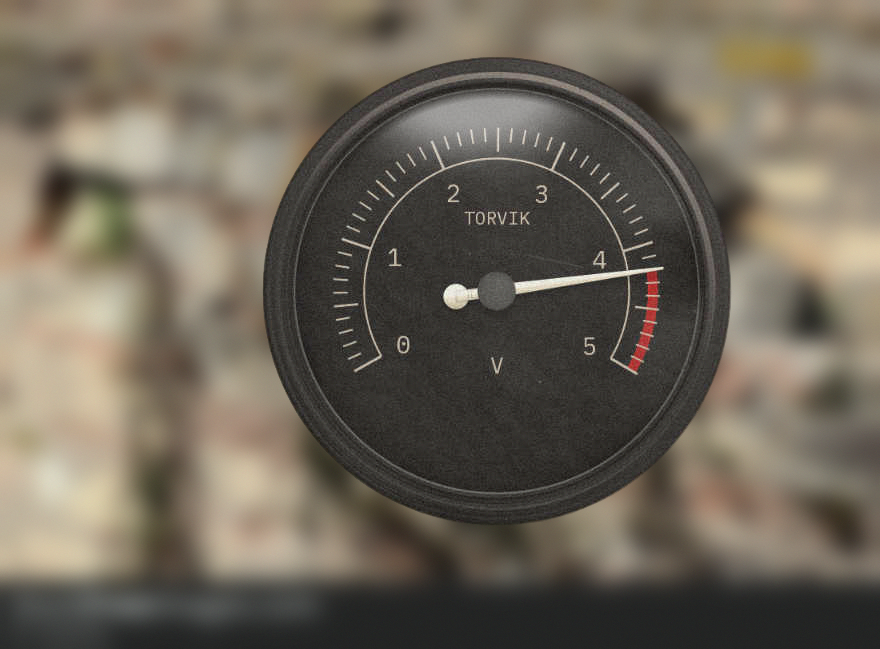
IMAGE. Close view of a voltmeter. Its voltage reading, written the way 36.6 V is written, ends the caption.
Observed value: 4.2 V
